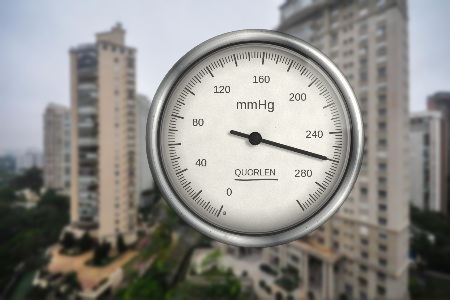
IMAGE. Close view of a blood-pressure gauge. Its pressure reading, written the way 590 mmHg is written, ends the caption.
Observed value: 260 mmHg
